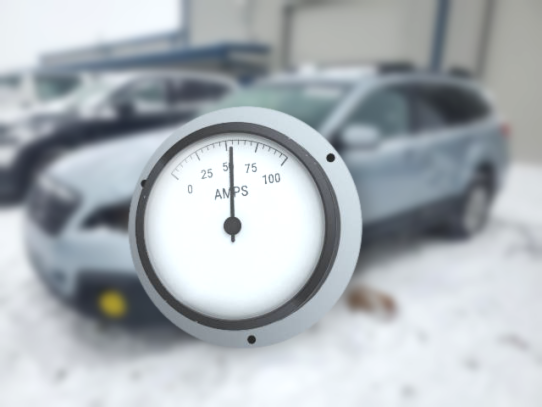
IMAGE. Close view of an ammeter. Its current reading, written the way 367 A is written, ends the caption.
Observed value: 55 A
